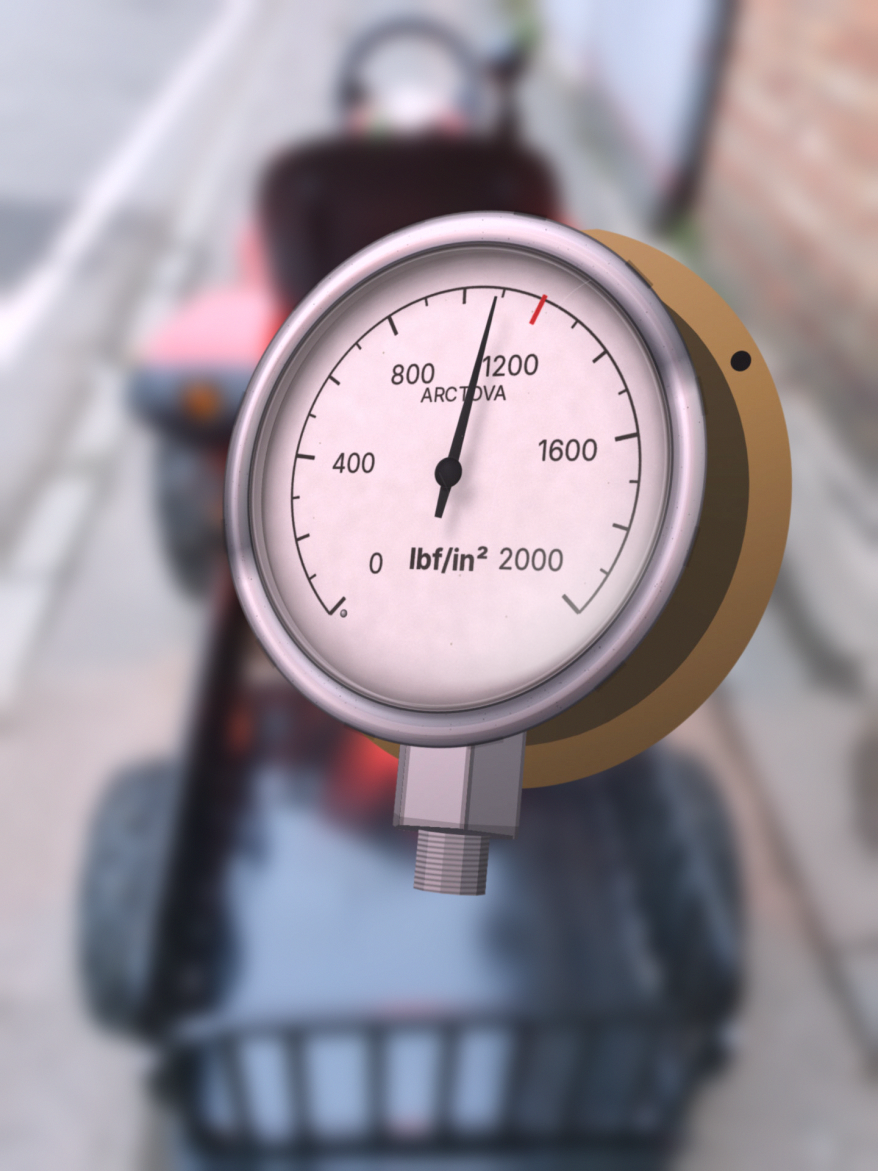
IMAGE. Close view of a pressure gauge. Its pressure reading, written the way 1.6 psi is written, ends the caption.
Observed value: 1100 psi
